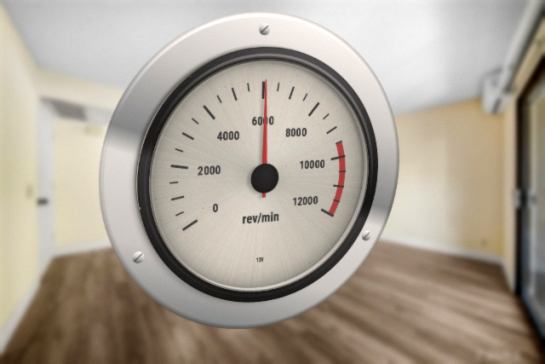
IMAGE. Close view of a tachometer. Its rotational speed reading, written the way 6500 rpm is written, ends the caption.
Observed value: 6000 rpm
